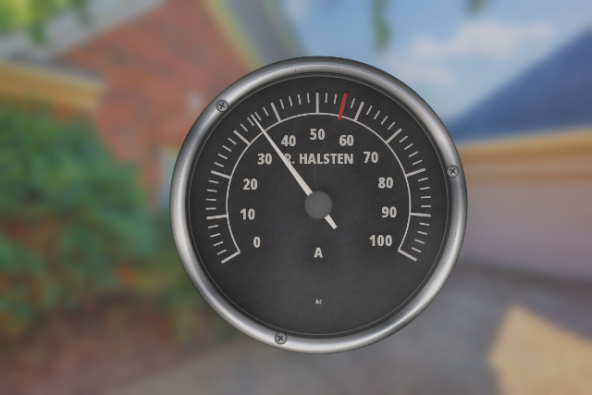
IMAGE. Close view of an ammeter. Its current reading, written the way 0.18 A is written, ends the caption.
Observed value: 35 A
